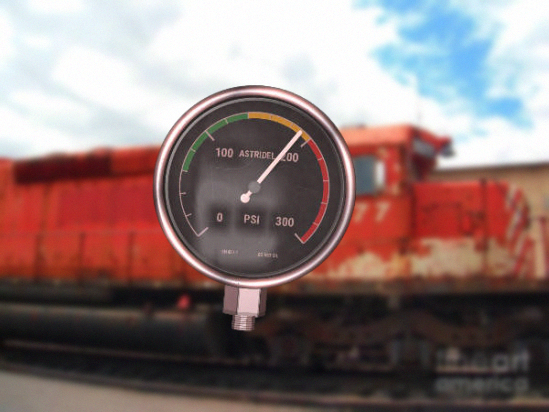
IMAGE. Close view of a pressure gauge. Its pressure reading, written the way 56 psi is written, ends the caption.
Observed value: 190 psi
